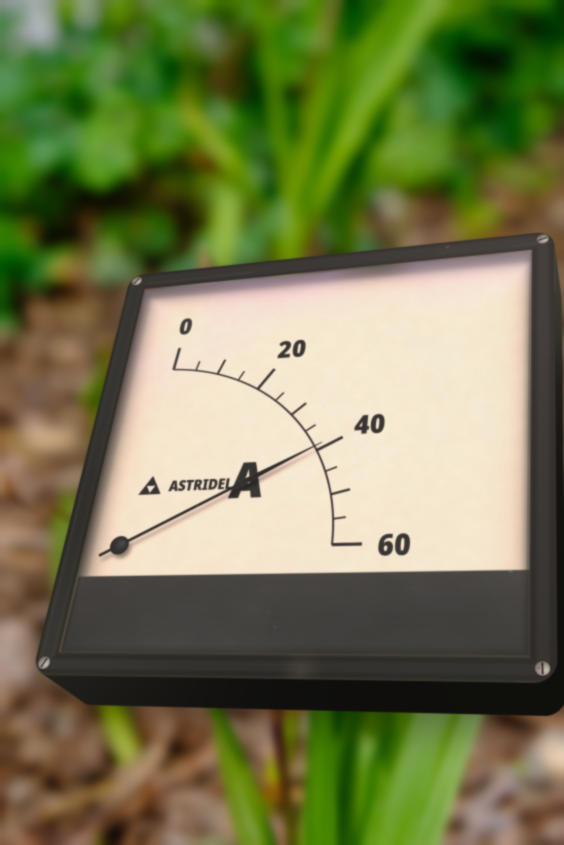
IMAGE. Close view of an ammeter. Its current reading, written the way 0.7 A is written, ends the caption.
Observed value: 40 A
